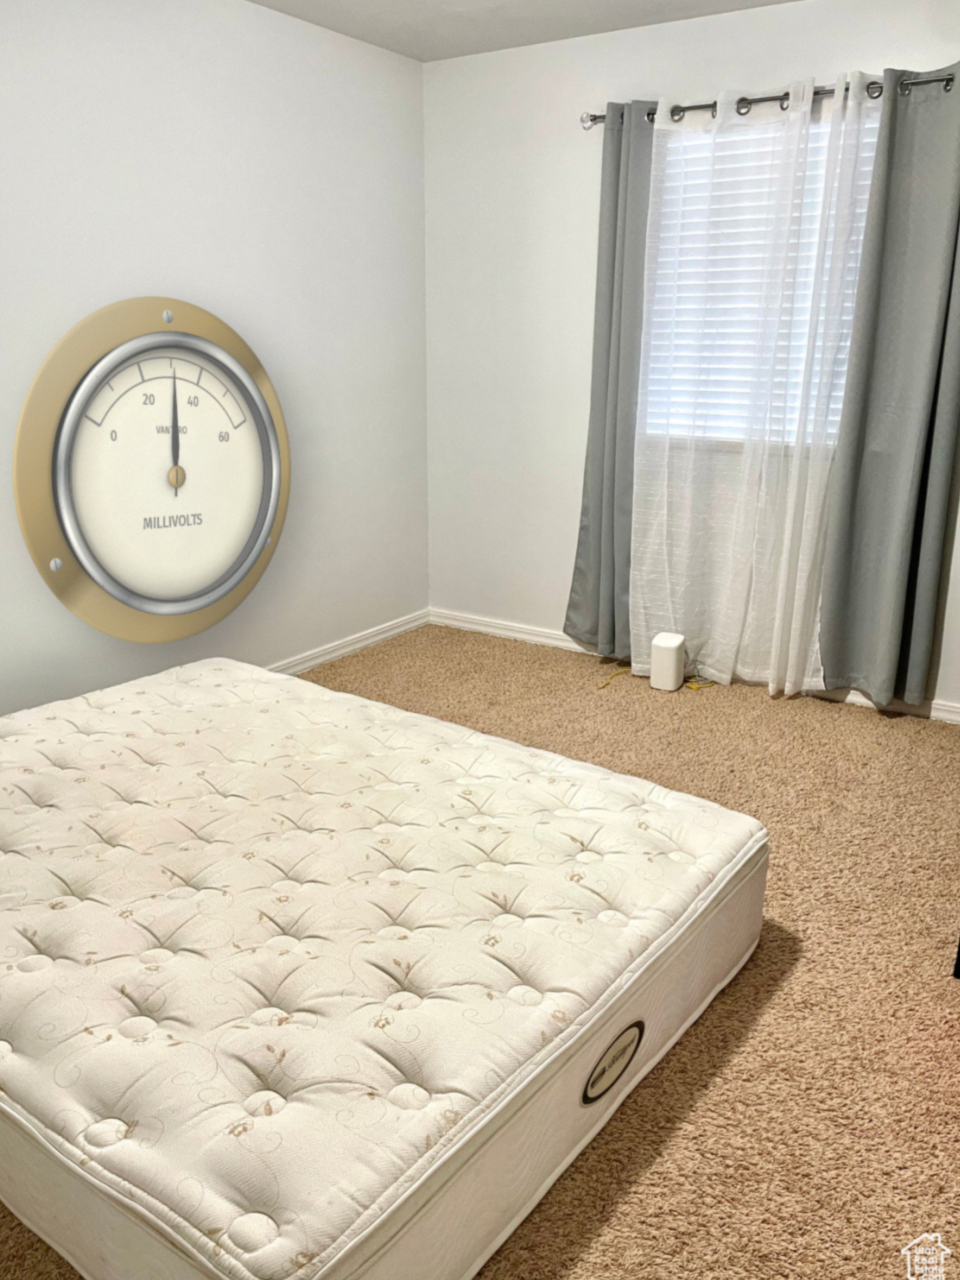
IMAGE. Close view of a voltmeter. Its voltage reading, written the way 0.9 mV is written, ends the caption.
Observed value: 30 mV
